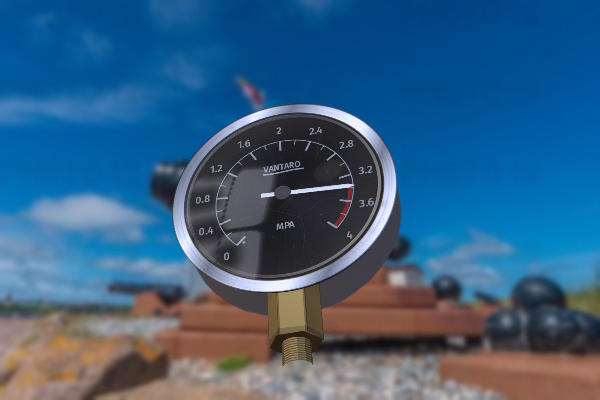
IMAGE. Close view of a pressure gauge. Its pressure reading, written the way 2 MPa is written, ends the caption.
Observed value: 3.4 MPa
